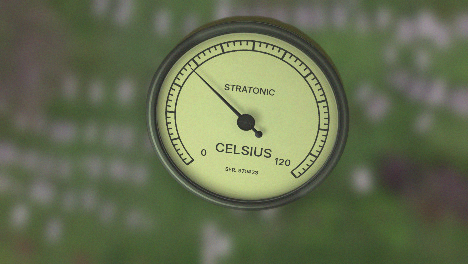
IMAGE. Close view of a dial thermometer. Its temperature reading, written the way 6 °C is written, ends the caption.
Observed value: 38 °C
